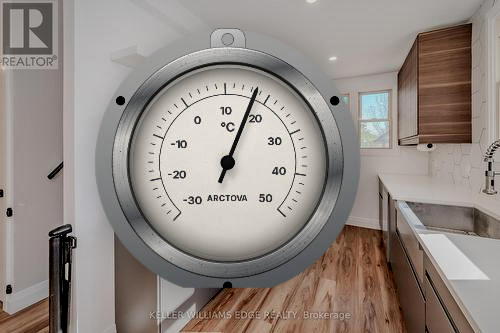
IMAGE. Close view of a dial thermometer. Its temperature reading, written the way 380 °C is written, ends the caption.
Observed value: 17 °C
